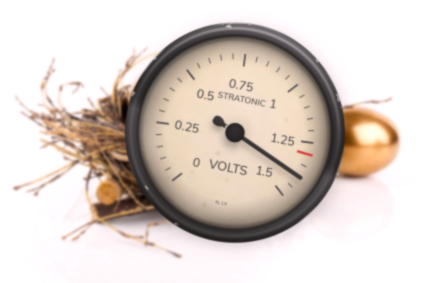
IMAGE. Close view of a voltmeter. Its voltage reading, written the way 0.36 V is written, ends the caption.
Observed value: 1.4 V
